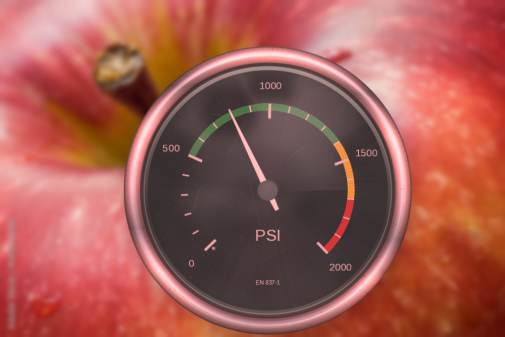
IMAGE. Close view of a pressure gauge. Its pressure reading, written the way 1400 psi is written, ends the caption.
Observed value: 800 psi
